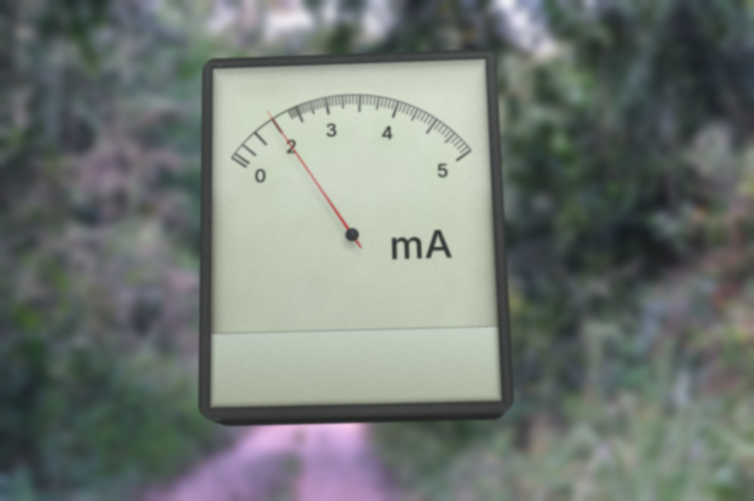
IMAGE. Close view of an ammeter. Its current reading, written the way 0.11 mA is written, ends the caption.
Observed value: 2 mA
